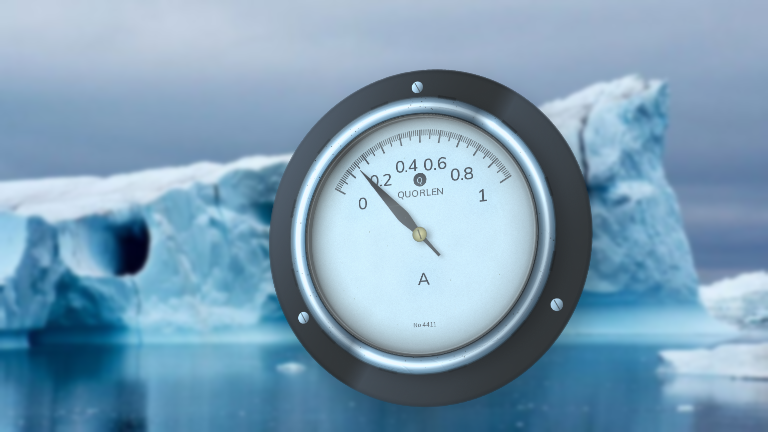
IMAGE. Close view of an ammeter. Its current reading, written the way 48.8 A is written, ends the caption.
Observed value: 0.15 A
